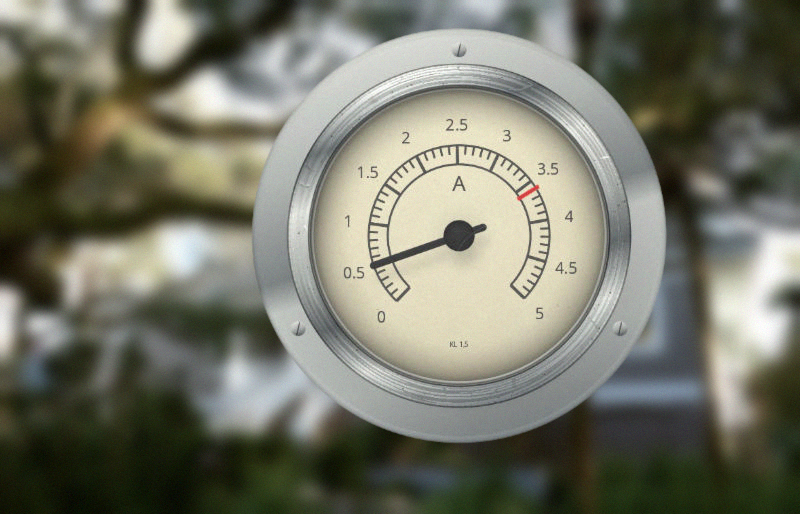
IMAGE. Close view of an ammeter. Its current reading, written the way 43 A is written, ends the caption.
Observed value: 0.5 A
